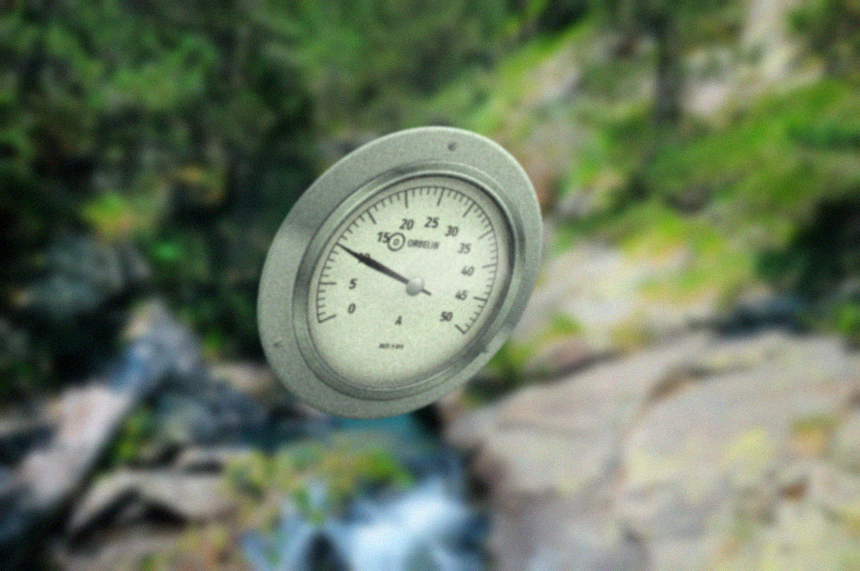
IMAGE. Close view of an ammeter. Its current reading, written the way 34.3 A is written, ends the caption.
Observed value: 10 A
